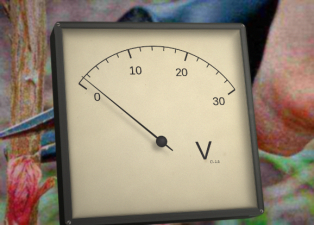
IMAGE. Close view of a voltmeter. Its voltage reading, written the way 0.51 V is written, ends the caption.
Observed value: 1 V
